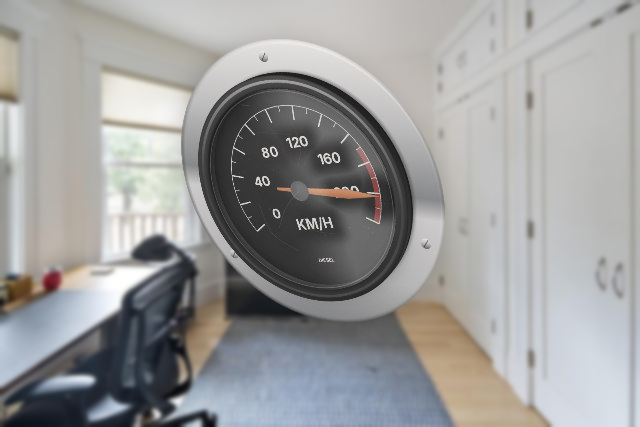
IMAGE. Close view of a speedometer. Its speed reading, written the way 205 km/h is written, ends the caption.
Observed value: 200 km/h
